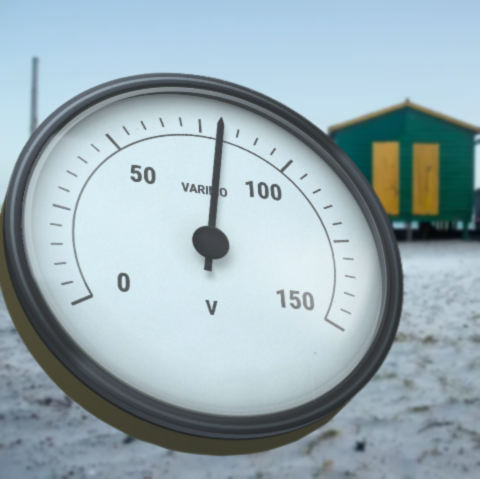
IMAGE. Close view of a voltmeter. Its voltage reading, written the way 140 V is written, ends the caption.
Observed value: 80 V
